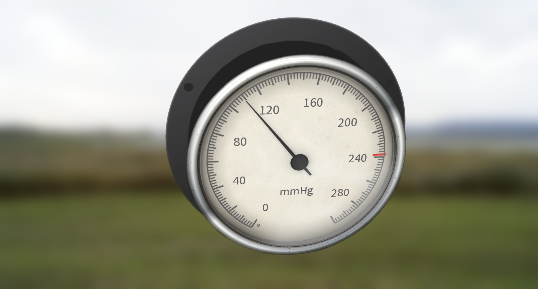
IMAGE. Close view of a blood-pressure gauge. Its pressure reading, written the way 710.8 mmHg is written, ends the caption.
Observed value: 110 mmHg
